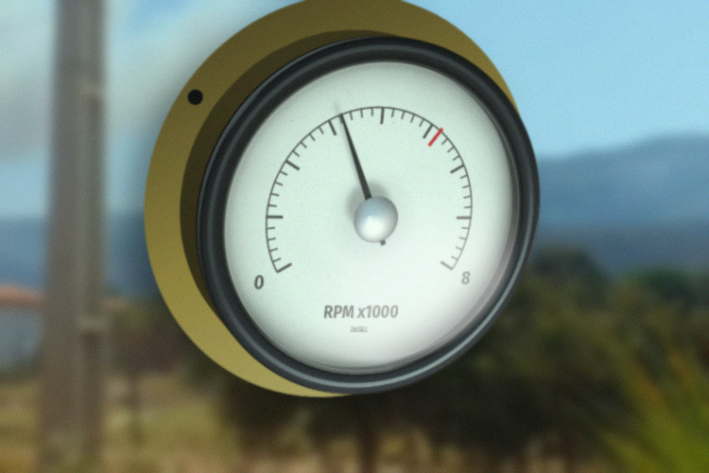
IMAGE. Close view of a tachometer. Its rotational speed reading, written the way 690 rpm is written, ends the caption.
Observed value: 3200 rpm
